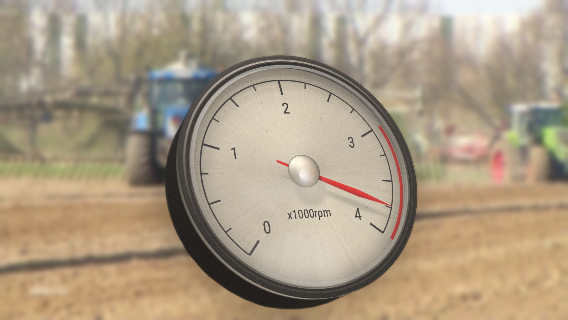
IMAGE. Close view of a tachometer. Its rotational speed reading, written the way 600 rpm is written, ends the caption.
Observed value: 3750 rpm
